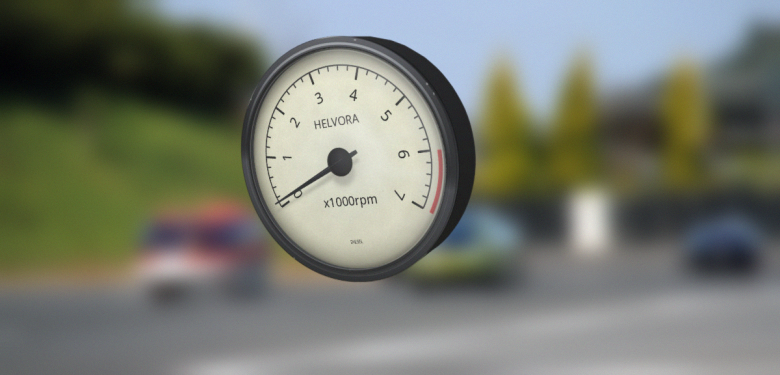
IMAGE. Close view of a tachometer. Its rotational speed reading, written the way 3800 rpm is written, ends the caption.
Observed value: 100 rpm
